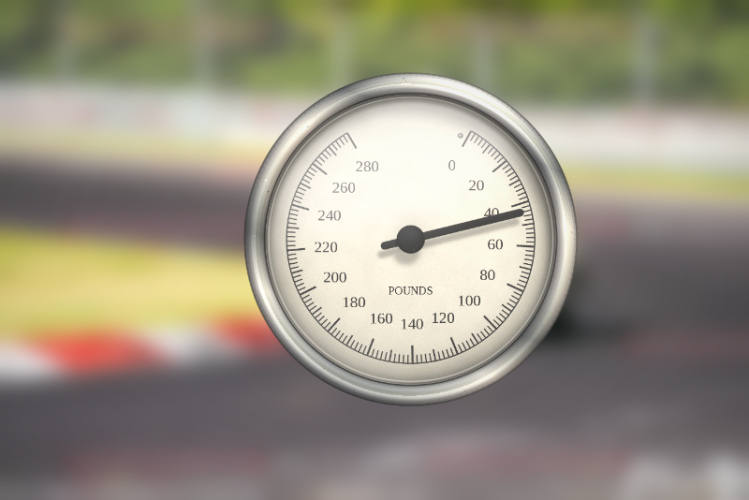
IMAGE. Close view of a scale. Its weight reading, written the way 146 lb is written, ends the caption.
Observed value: 44 lb
